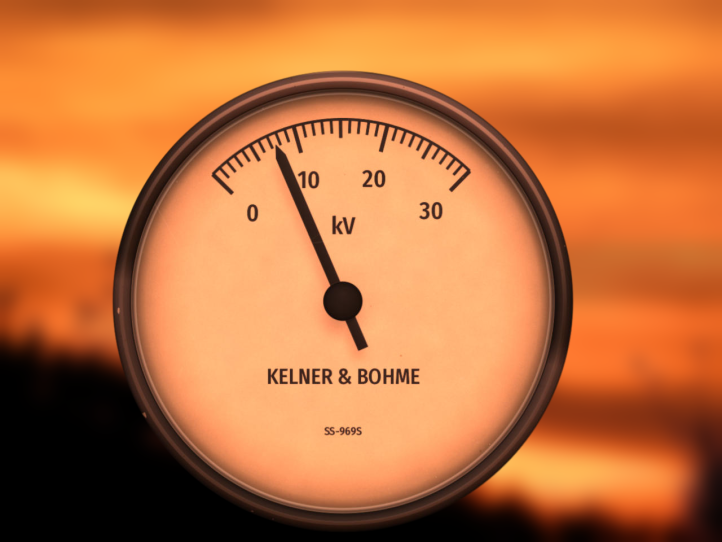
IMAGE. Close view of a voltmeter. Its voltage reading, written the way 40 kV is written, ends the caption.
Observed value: 7.5 kV
